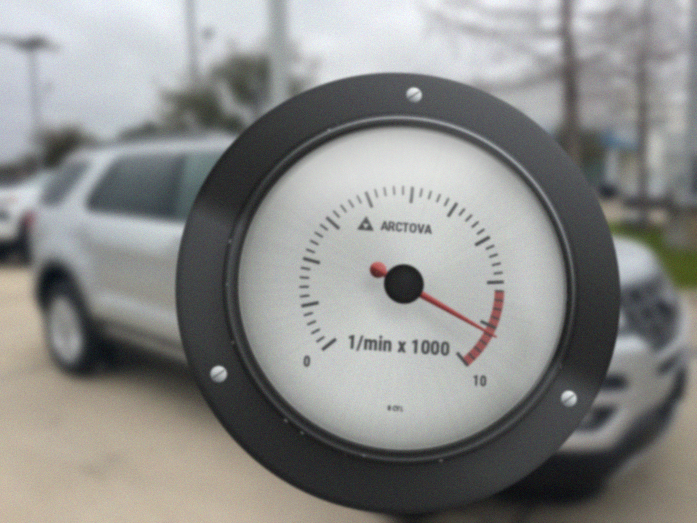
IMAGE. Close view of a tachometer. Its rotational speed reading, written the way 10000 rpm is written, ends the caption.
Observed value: 9200 rpm
